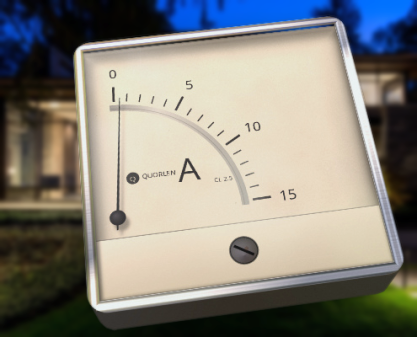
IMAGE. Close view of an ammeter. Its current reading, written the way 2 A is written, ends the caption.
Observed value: 0.5 A
